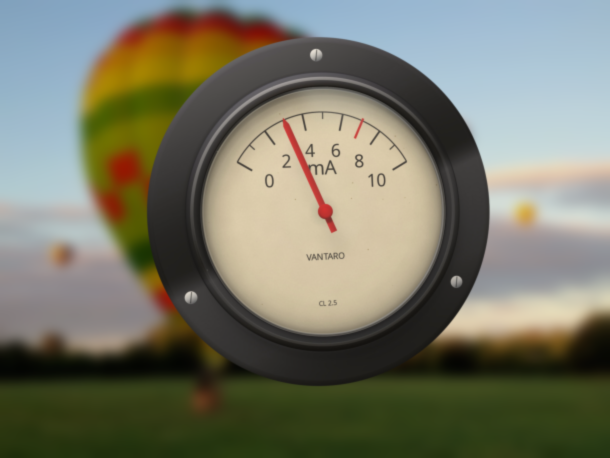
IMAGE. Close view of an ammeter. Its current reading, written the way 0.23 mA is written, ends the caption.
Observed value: 3 mA
